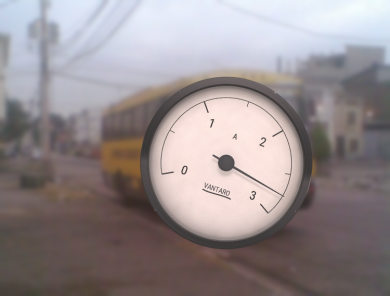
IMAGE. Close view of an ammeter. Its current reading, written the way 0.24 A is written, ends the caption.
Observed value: 2.75 A
